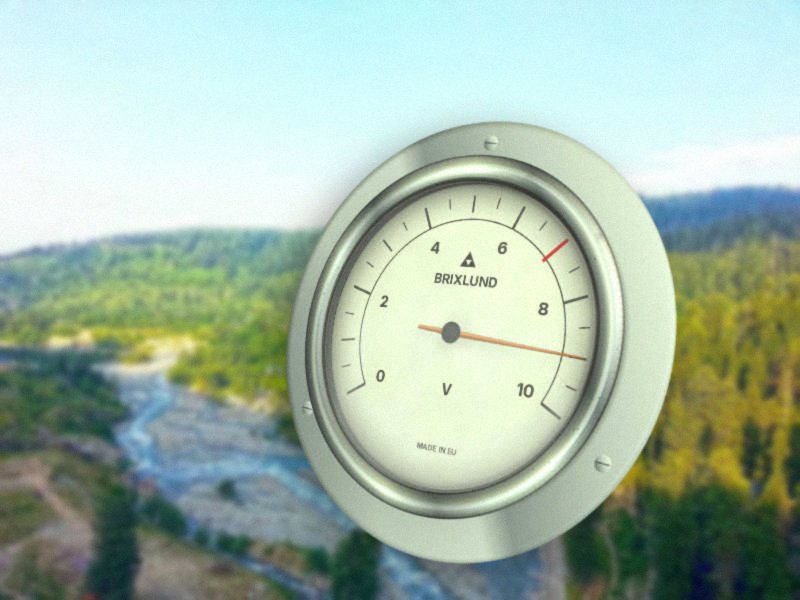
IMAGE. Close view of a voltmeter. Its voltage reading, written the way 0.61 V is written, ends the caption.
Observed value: 9 V
